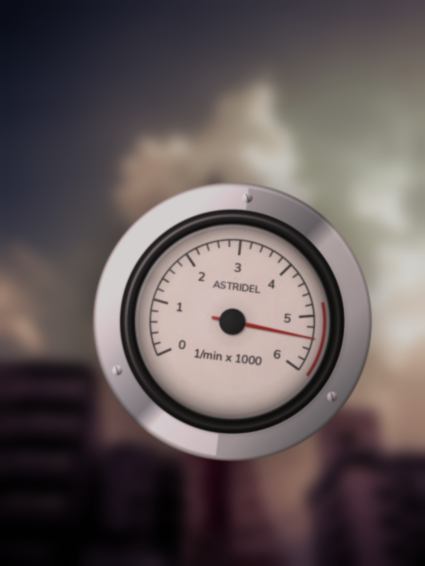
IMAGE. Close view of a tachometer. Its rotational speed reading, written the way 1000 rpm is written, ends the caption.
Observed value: 5400 rpm
